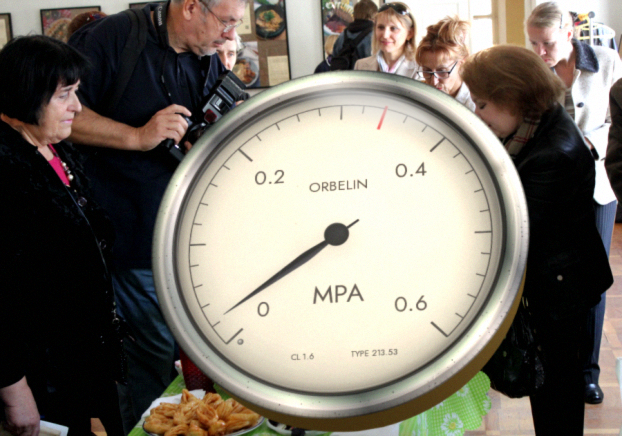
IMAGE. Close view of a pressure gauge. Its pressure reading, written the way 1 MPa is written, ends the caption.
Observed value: 0.02 MPa
